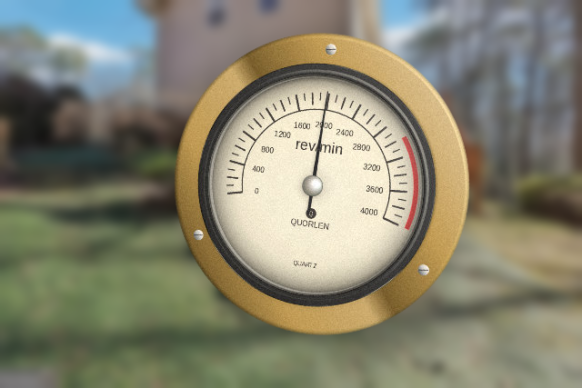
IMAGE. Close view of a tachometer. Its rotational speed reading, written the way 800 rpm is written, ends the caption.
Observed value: 2000 rpm
